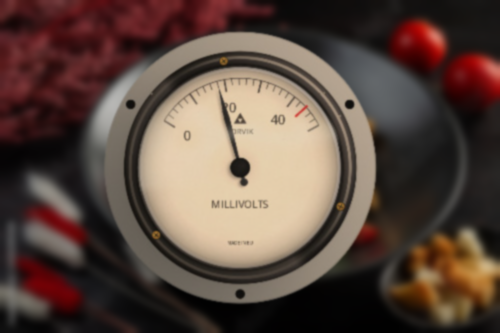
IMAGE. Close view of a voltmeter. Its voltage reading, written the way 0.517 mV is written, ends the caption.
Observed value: 18 mV
